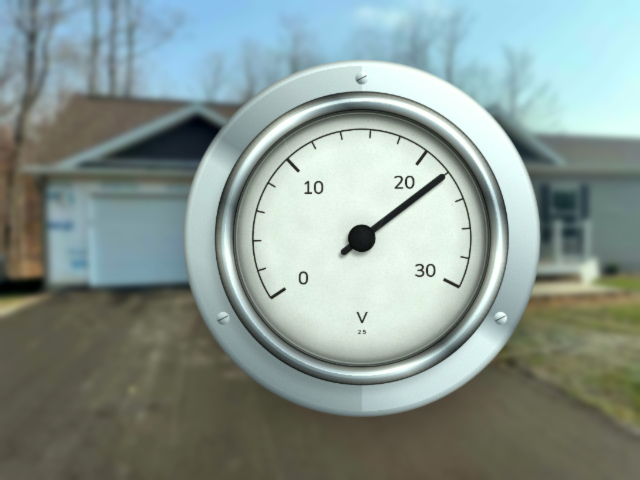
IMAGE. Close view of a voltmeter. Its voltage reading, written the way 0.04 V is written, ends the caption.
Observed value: 22 V
